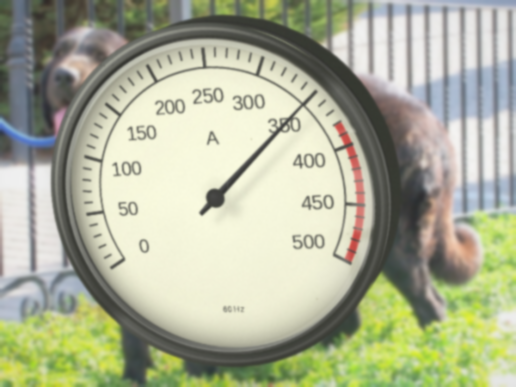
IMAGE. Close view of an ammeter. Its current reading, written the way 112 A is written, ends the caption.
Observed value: 350 A
